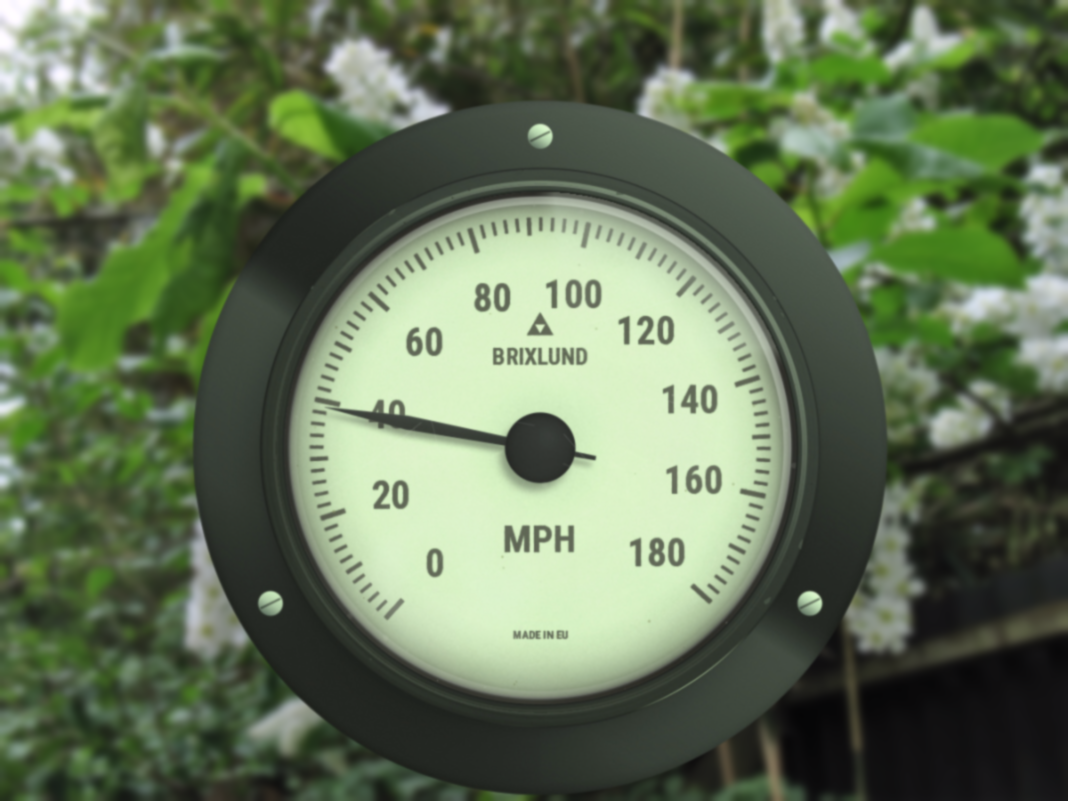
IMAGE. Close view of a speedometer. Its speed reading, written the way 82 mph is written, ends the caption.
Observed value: 39 mph
